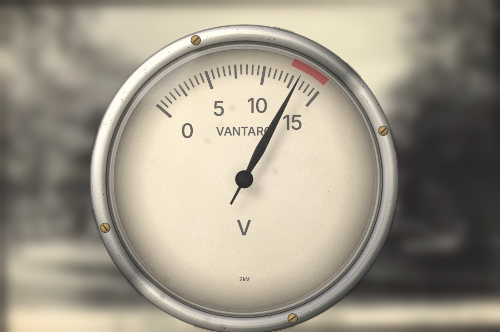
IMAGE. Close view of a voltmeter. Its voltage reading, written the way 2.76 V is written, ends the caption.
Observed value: 13 V
